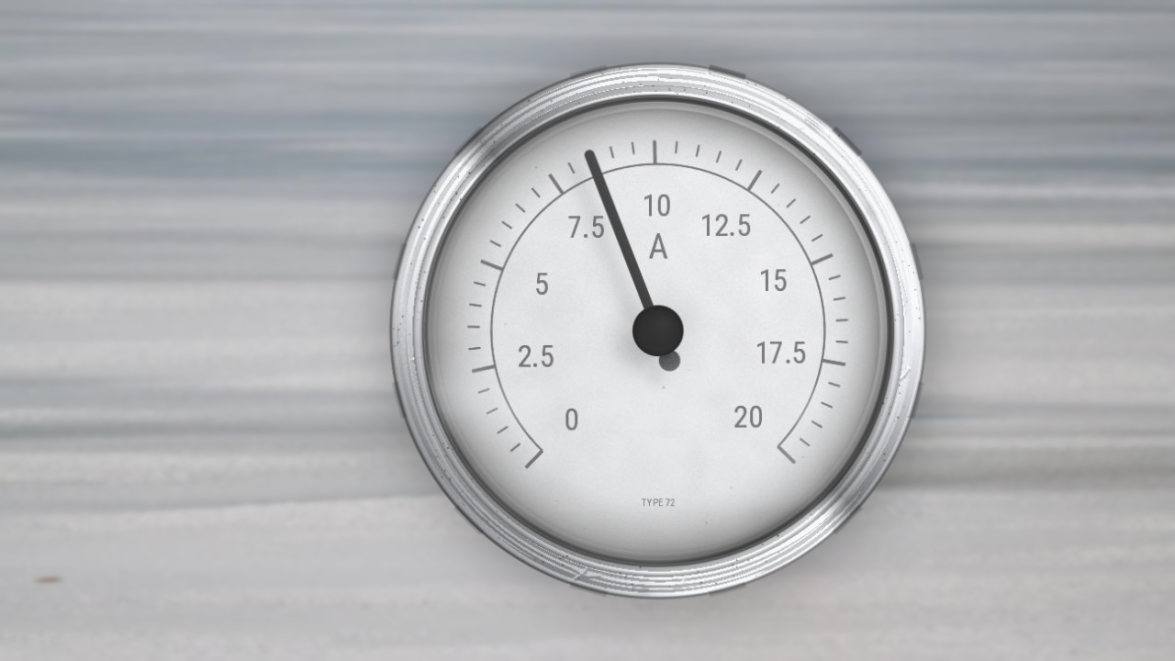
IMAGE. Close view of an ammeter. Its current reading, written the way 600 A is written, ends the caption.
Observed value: 8.5 A
